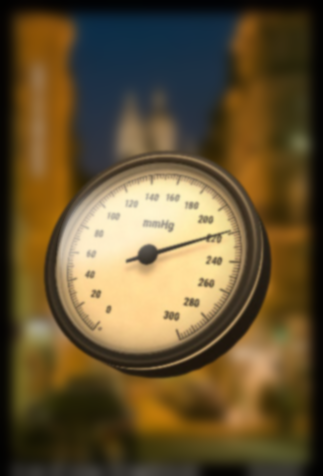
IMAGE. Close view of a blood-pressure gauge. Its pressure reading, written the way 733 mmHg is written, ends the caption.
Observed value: 220 mmHg
